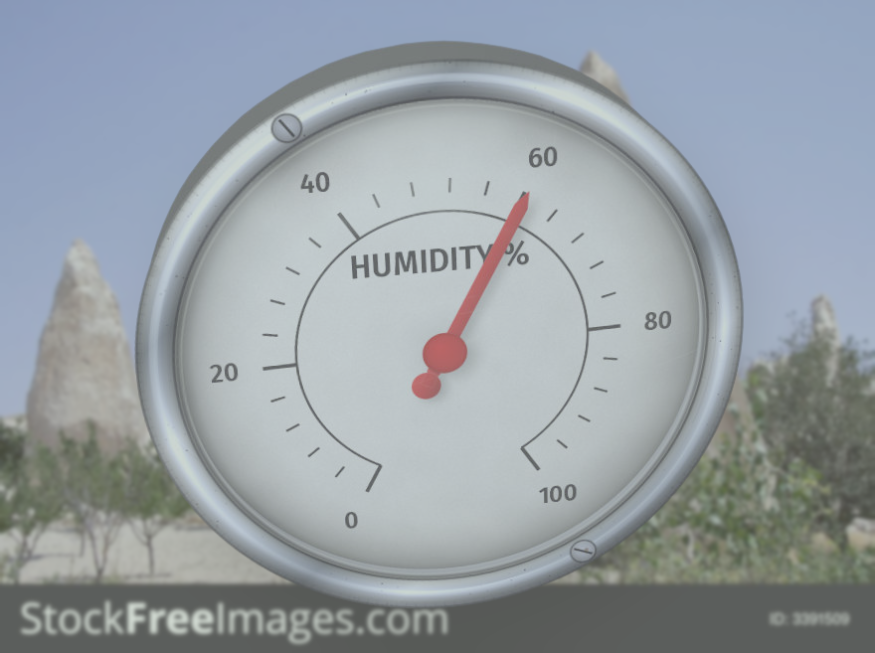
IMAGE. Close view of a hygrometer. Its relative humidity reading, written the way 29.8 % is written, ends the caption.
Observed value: 60 %
